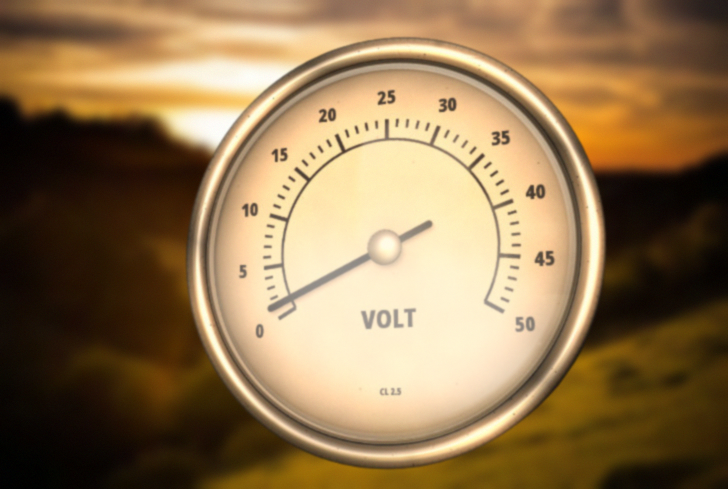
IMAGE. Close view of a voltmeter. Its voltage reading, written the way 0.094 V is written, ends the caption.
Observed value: 1 V
